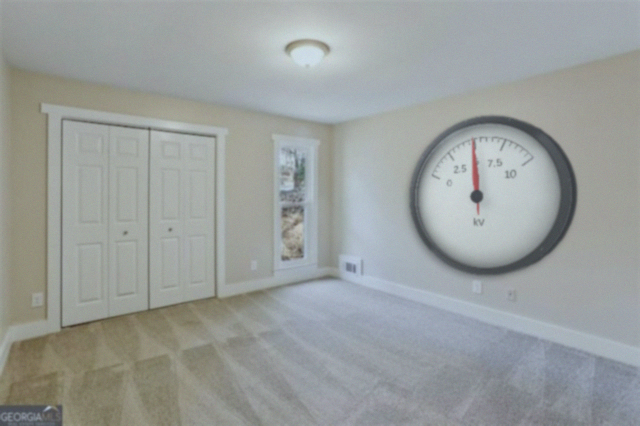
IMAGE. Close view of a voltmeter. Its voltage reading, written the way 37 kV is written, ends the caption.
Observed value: 5 kV
